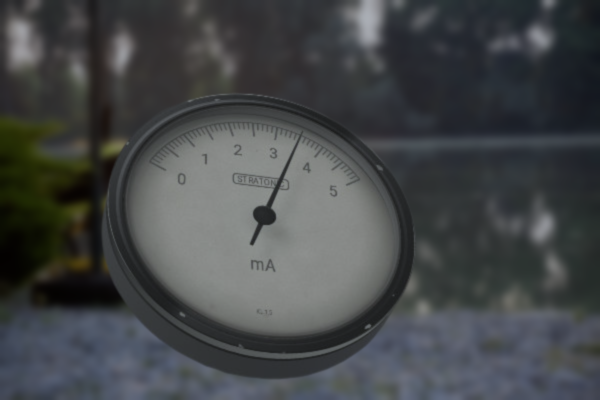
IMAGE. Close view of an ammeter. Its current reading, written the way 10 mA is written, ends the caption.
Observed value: 3.5 mA
